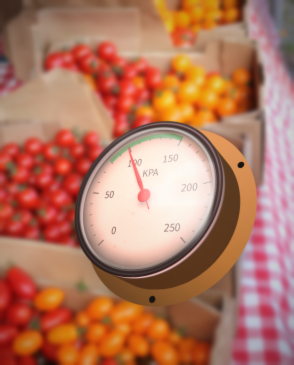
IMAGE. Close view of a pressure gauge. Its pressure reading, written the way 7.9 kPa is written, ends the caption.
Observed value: 100 kPa
